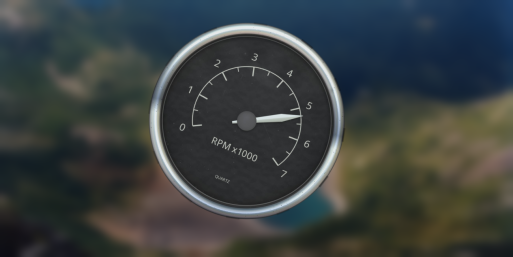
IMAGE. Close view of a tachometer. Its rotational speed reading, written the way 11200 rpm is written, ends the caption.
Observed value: 5250 rpm
